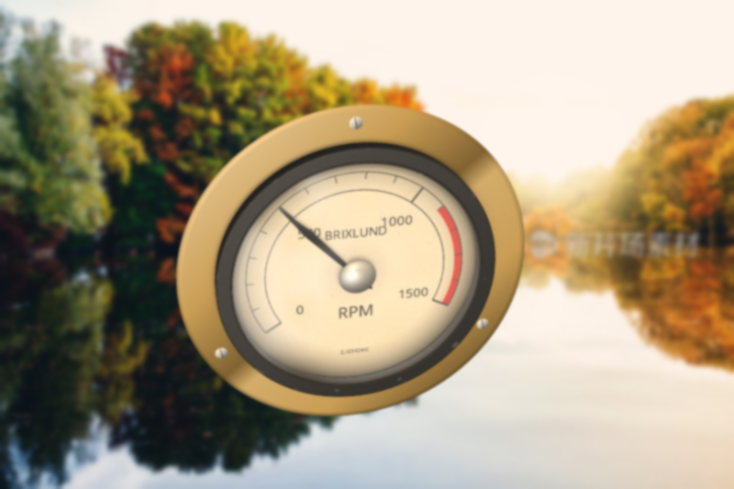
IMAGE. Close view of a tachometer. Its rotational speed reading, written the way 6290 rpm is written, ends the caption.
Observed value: 500 rpm
